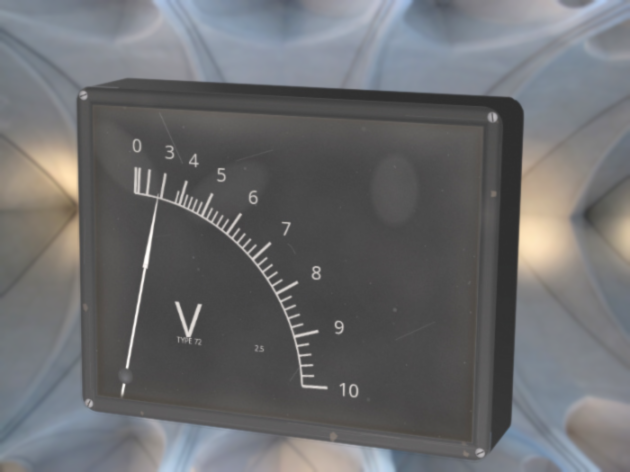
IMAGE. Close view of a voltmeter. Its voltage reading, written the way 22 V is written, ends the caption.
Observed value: 3 V
